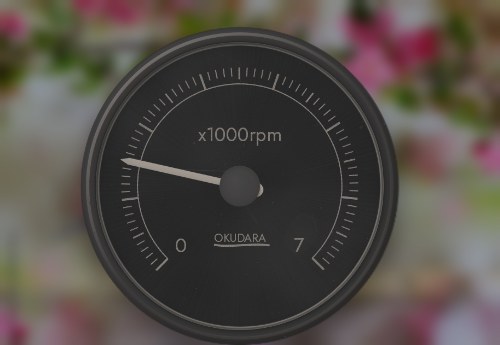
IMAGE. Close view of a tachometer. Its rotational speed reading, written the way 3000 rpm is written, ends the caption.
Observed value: 1500 rpm
